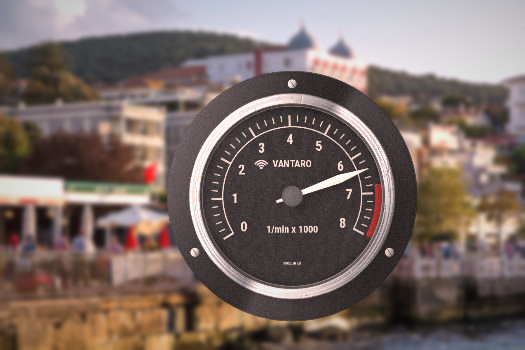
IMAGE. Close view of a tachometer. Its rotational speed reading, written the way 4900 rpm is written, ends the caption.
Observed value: 6400 rpm
